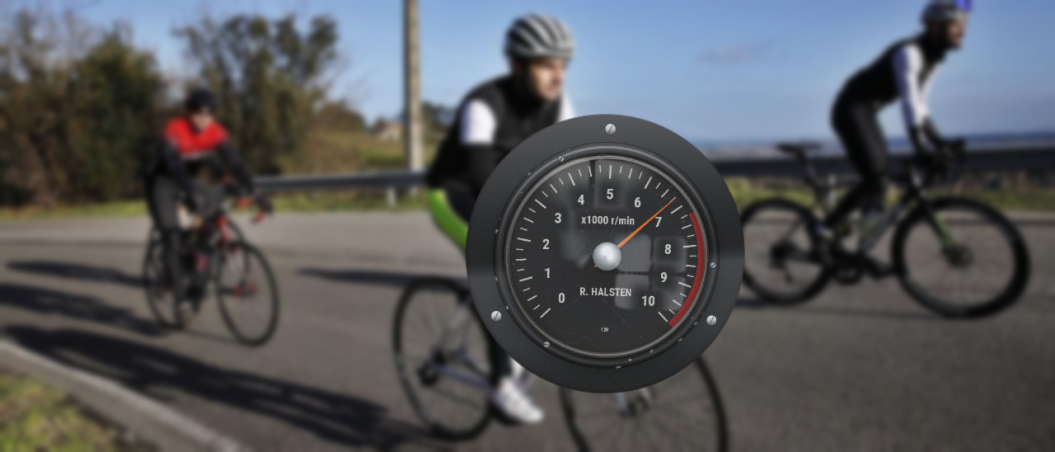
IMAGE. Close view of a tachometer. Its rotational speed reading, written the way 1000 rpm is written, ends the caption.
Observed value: 6750 rpm
